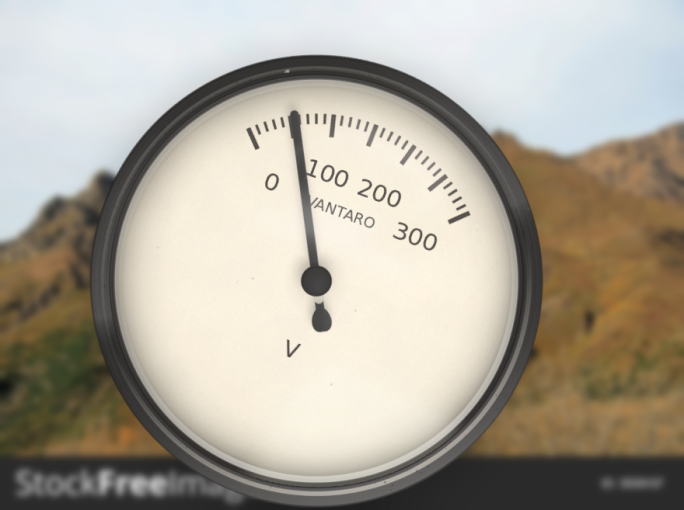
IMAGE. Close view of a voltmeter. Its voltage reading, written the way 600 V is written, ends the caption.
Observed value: 55 V
